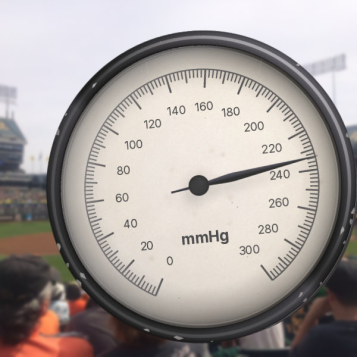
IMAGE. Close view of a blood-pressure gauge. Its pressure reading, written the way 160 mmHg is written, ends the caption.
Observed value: 234 mmHg
